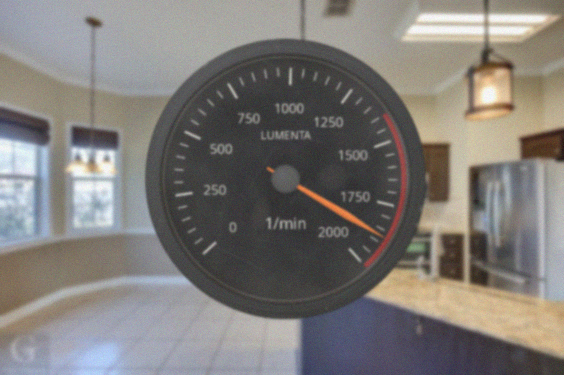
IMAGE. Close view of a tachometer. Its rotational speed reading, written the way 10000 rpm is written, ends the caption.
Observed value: 1875 rpm
